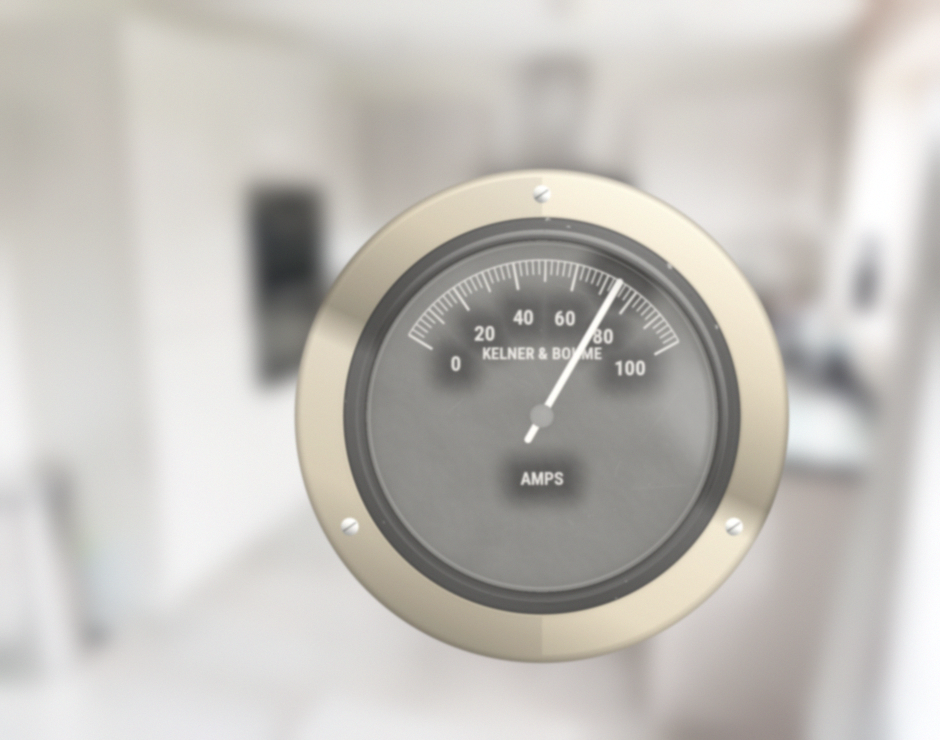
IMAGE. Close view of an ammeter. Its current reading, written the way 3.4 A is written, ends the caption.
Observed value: 74 A
